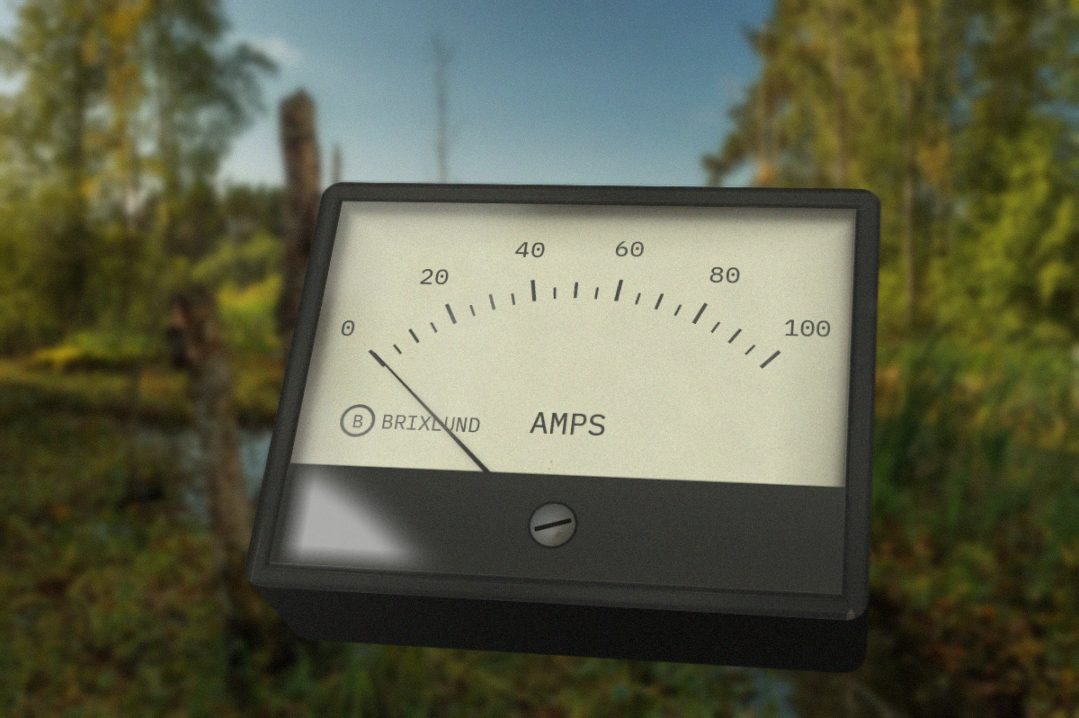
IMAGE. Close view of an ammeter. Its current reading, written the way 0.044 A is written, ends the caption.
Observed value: 0 A
